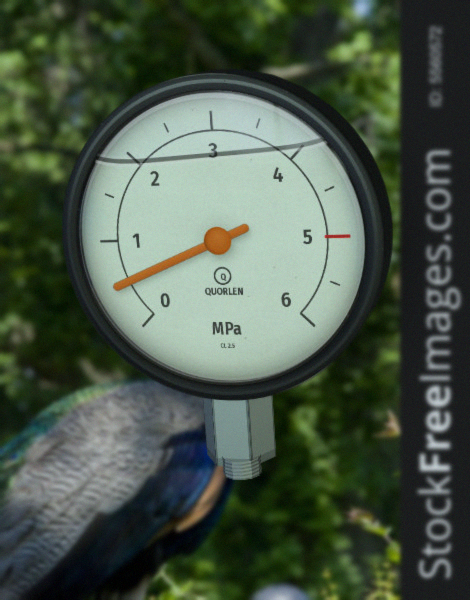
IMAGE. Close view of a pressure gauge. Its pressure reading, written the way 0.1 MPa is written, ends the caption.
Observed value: 0.5 MPa
